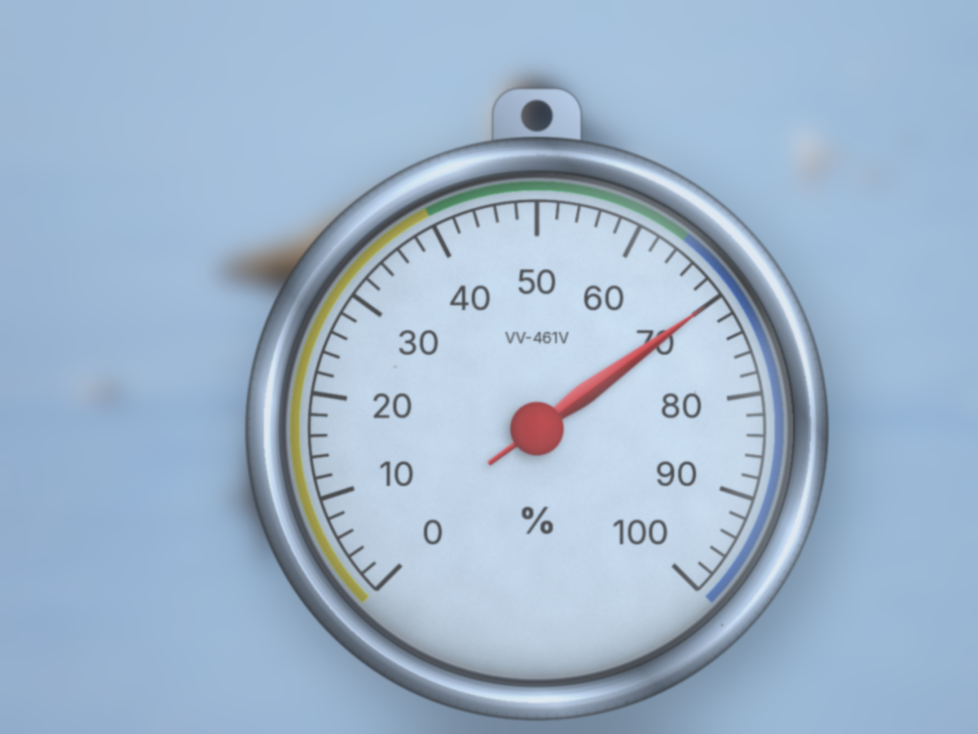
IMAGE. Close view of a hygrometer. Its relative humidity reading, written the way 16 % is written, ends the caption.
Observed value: 70 %
